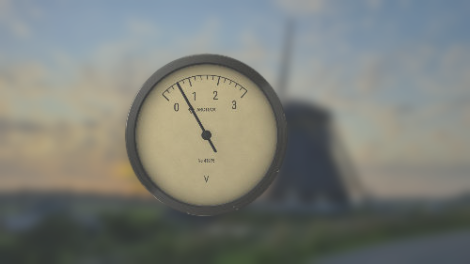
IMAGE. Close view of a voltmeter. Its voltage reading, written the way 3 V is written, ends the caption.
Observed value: 0.6 V
